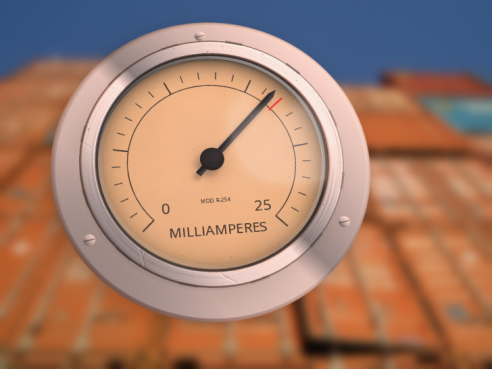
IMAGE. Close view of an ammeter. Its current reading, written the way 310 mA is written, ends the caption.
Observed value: 16.5 mA
